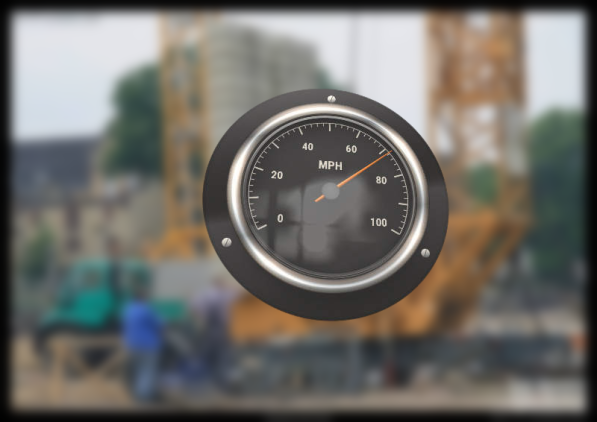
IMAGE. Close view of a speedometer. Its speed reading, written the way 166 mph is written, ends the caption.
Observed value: 72 mph
